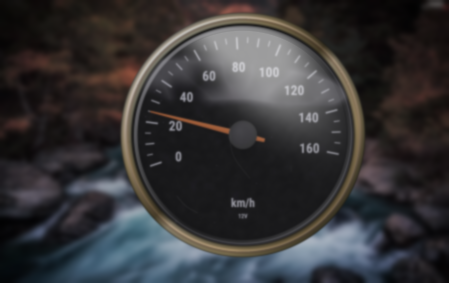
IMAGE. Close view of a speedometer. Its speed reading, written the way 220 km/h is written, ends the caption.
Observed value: 25 km/h
